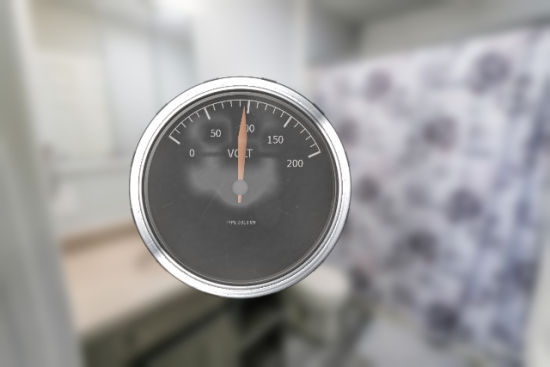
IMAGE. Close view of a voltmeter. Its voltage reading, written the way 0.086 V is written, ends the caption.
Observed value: 95 V
